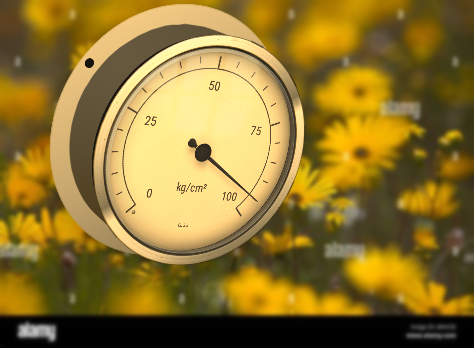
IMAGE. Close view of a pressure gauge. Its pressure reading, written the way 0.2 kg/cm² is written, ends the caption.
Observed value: 95 kg/cm²
